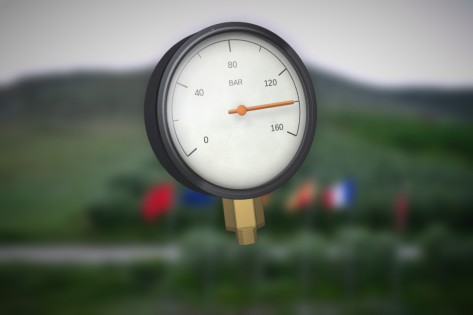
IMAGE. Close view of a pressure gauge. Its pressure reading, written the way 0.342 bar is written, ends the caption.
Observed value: 140 bar
